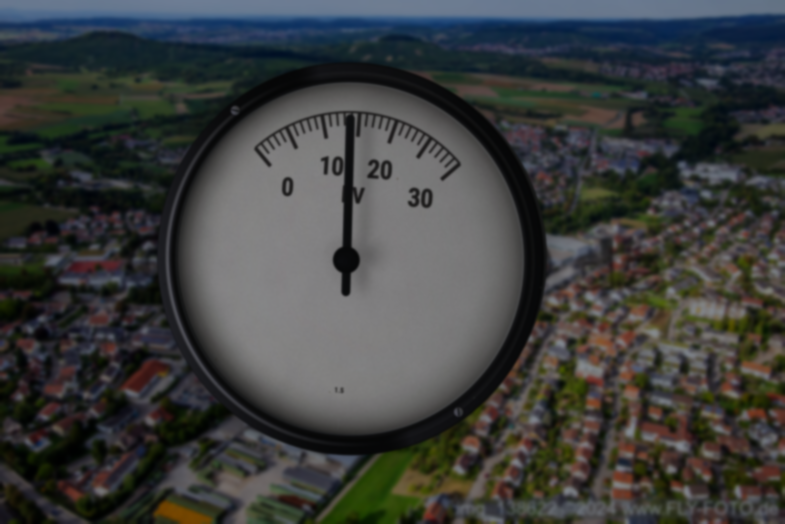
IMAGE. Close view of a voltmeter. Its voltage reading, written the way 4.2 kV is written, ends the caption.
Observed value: 14 kV
